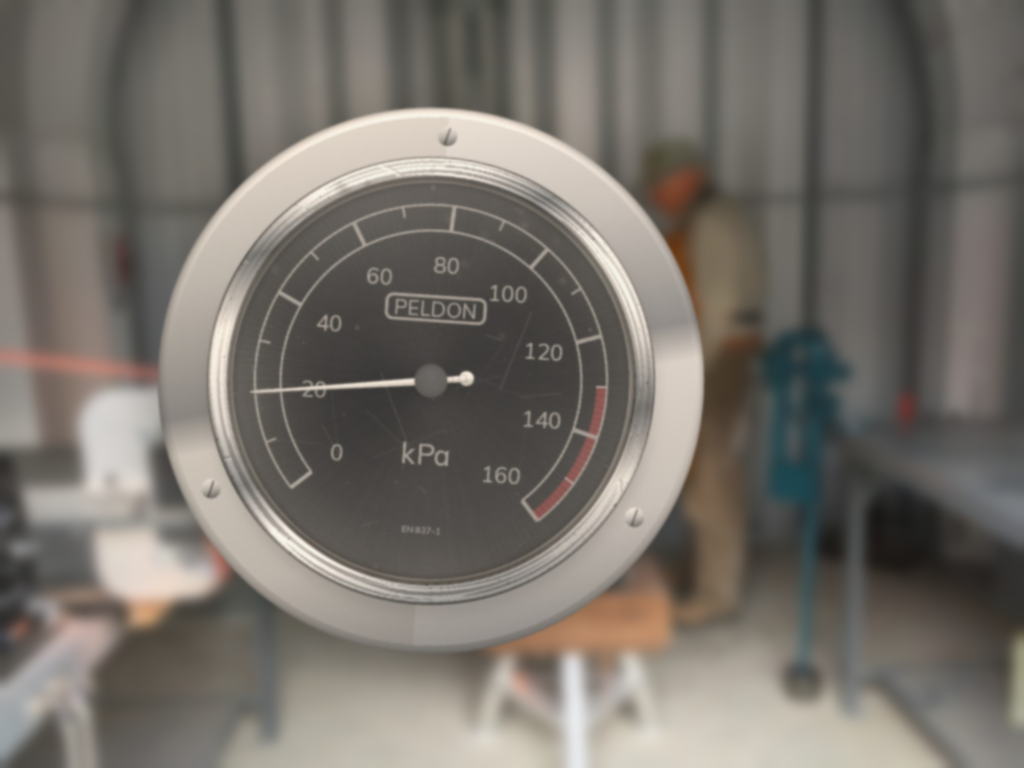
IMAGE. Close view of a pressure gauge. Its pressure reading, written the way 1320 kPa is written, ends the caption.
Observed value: 20 kPa
